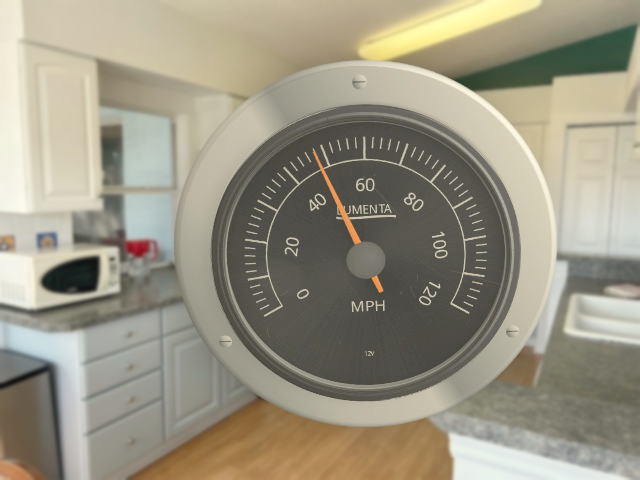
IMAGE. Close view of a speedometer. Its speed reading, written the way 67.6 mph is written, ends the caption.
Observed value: 48 mph
